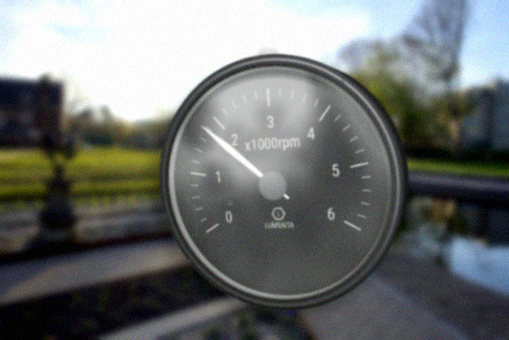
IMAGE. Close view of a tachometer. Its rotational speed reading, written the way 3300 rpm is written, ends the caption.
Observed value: 1800 rpm
